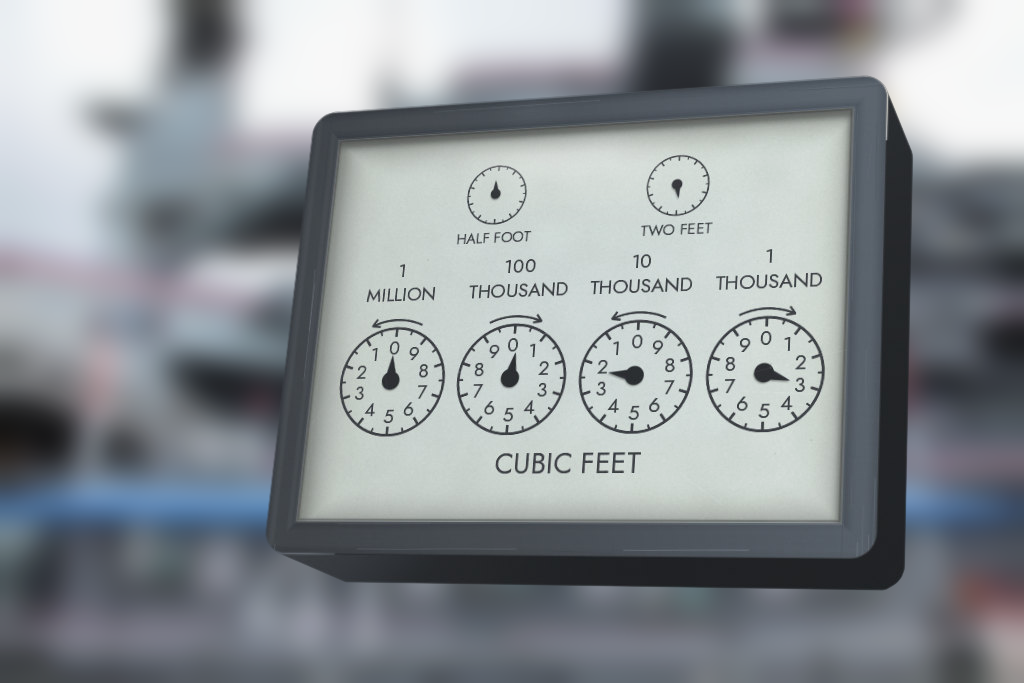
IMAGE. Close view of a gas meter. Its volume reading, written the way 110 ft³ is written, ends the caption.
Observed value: 2300 ft³
